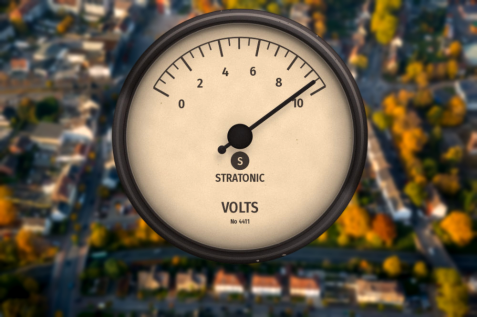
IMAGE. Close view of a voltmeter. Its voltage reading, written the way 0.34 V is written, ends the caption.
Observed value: 9.5 V
